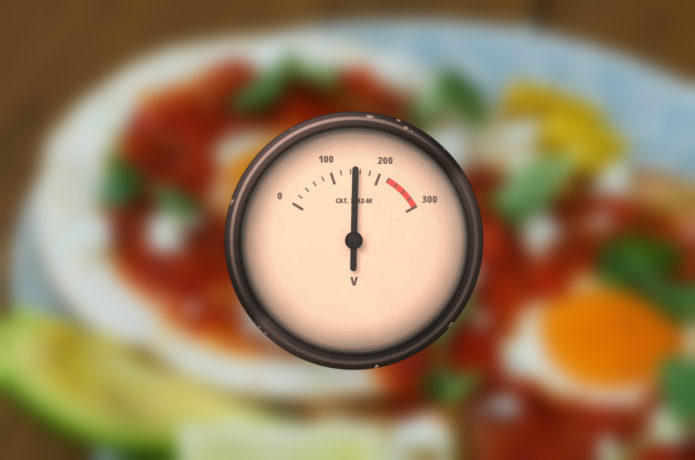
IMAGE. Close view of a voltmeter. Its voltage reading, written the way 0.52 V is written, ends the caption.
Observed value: 150 V
